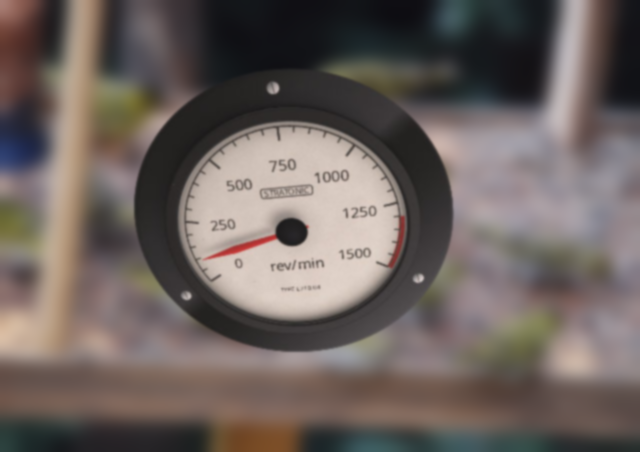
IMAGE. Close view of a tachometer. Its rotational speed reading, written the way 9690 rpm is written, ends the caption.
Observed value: 100 rpm
